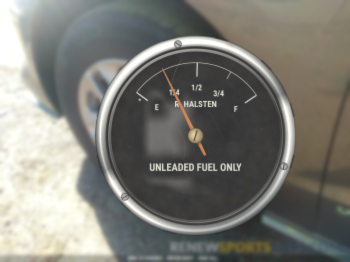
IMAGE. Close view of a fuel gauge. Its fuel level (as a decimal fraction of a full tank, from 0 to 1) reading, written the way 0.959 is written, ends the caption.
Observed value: 0.25
